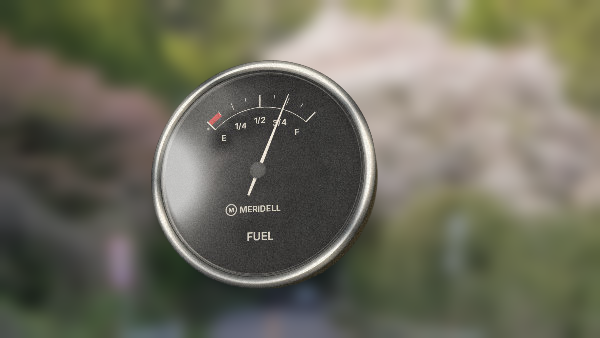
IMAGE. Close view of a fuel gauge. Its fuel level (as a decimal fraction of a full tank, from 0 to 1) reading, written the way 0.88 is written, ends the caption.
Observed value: 0.75
